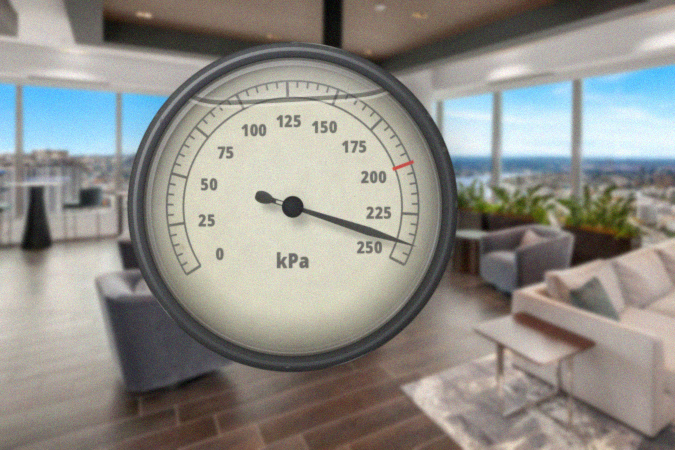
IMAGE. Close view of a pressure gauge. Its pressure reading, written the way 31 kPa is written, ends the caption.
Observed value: 240 kPa
